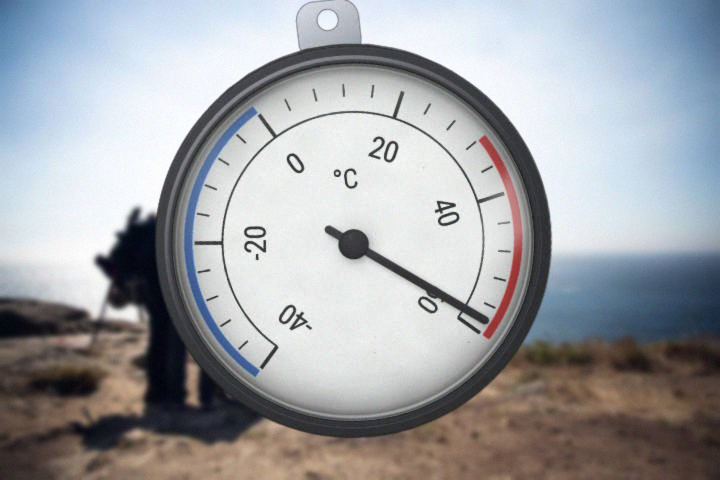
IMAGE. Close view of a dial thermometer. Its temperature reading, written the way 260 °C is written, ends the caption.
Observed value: 58 °C
